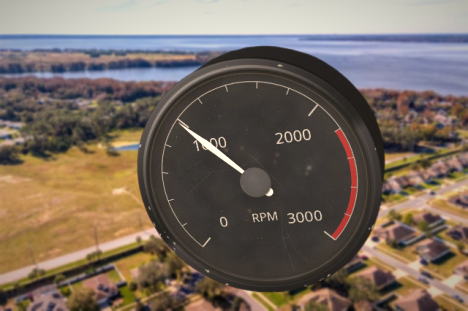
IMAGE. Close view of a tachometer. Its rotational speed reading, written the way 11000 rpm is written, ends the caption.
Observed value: 1000 rpm
